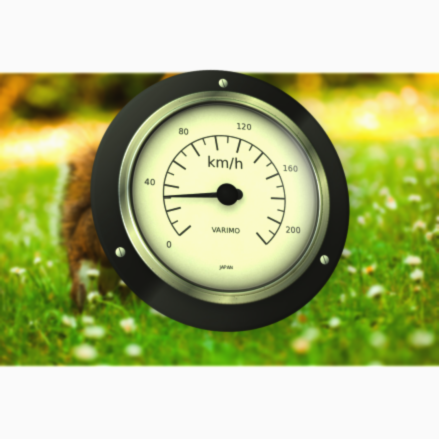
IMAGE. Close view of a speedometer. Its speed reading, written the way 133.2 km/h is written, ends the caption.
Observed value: 30 km/h
